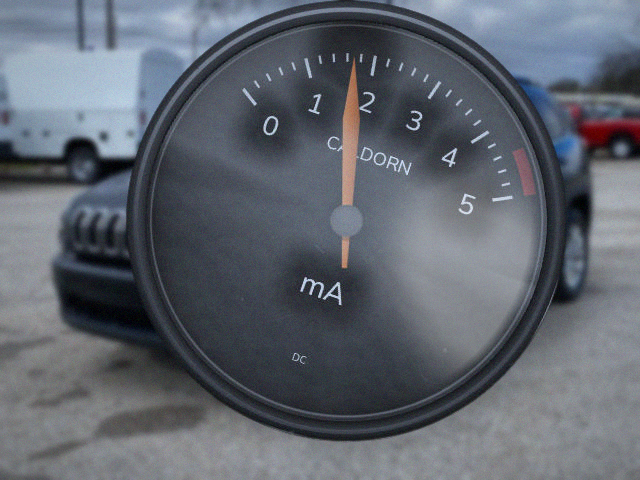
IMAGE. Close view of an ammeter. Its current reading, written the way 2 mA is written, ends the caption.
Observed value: 1.7 mA
